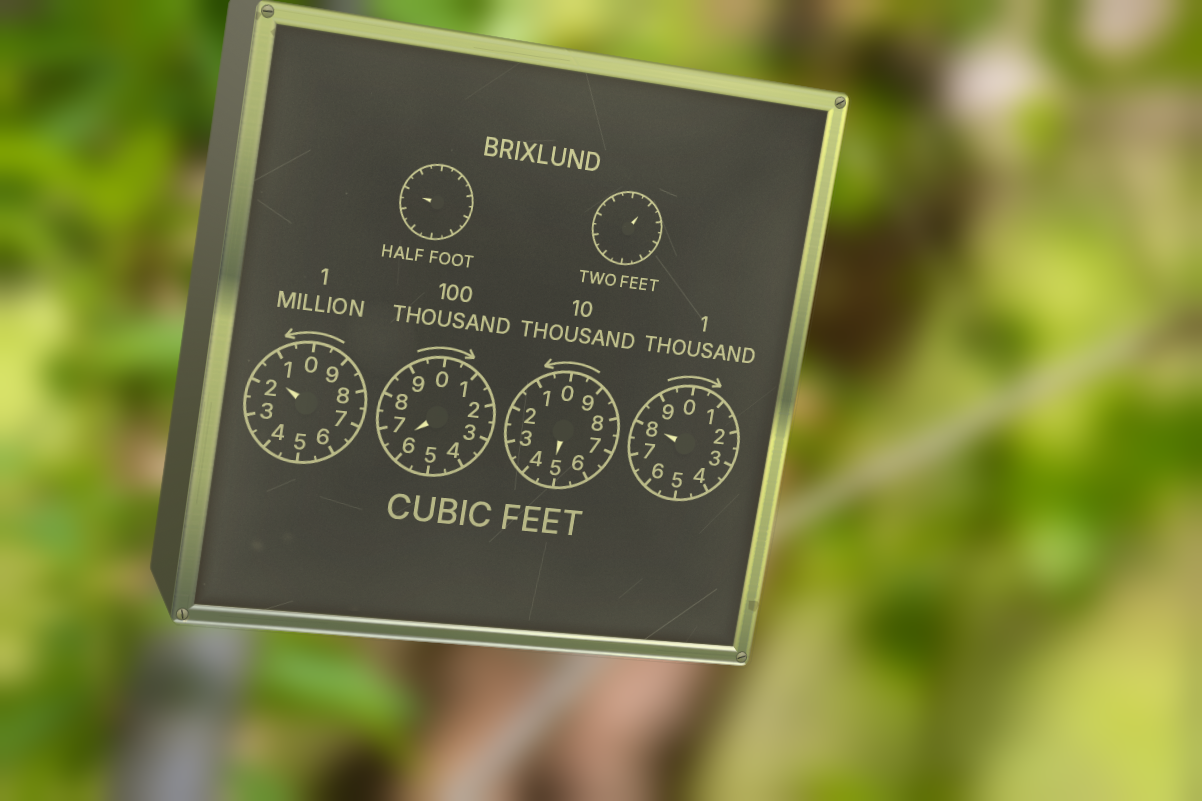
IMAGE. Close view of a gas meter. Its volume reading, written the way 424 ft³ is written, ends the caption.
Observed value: 164800 ft³
